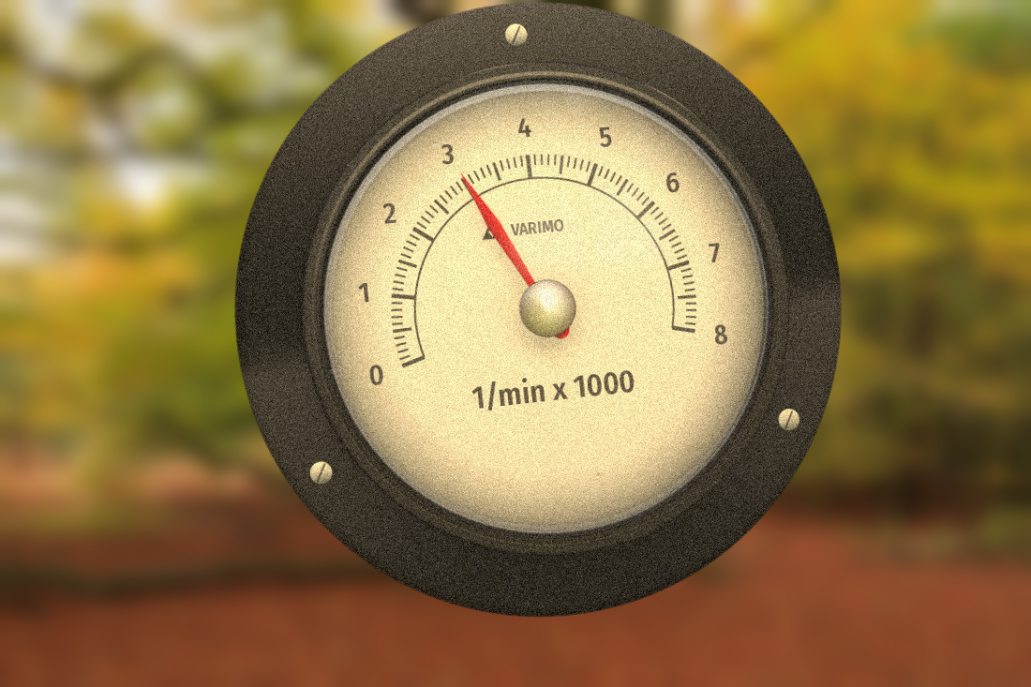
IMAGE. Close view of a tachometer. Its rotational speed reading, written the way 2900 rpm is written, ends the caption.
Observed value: 3000 rpm
